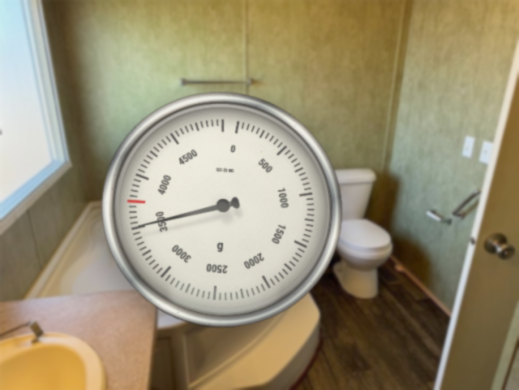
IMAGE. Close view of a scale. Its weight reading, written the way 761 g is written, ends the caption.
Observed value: 3500 g
